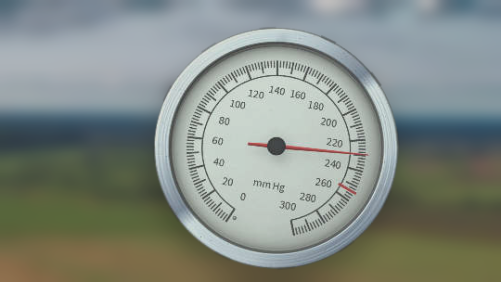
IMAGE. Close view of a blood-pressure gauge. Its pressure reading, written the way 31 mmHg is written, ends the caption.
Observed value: 230 mmHg
